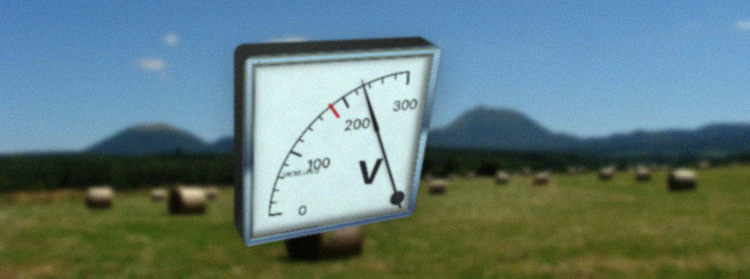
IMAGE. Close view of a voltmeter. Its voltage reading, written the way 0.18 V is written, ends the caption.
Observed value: 230 V
